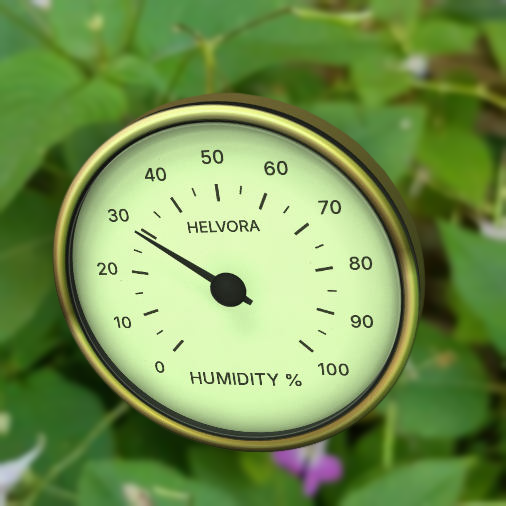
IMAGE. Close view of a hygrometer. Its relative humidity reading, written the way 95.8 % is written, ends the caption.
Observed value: 30 %
